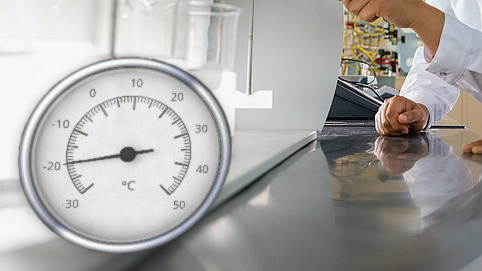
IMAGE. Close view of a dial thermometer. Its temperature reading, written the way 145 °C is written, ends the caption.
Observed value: -20 °C
